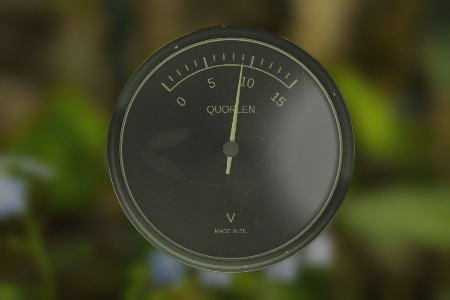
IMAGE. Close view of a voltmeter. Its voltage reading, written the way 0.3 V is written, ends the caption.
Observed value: 9 V
